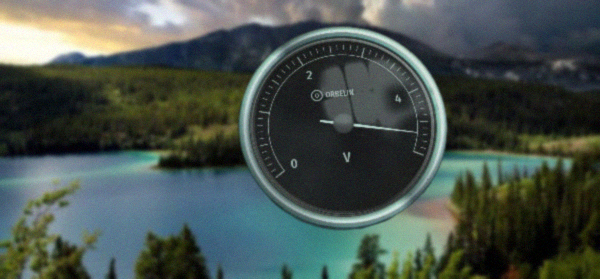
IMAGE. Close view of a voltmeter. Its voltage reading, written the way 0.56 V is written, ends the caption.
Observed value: 4.7 V
